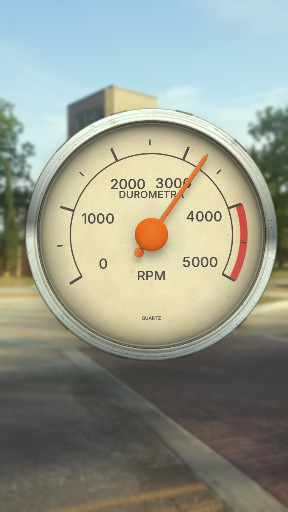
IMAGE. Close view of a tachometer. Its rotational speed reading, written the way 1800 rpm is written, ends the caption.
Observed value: 3250 rpm
